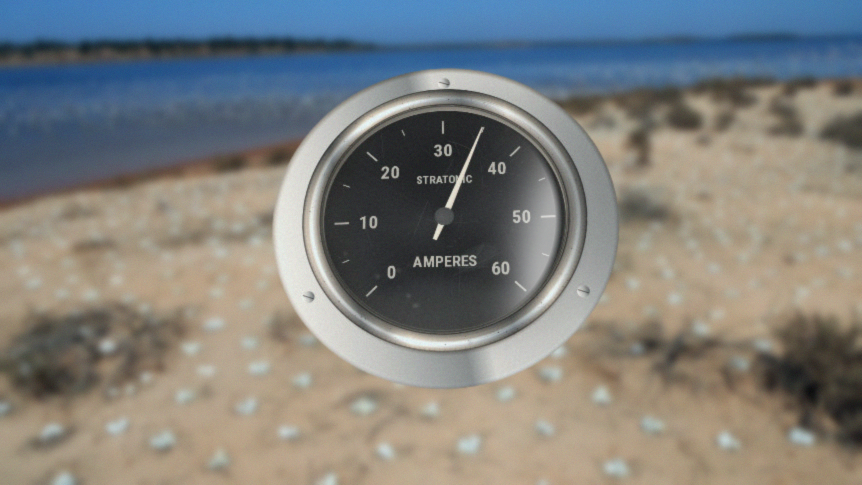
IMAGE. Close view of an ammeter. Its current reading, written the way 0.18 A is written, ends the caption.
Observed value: 35 A
